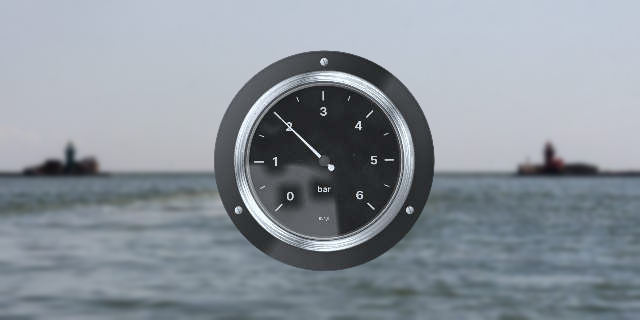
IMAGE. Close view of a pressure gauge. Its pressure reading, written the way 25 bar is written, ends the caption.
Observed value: 2 bar
